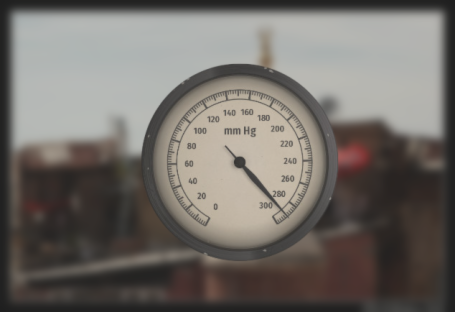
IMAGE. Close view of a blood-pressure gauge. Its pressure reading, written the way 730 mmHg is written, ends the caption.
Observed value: 290 mmHg
